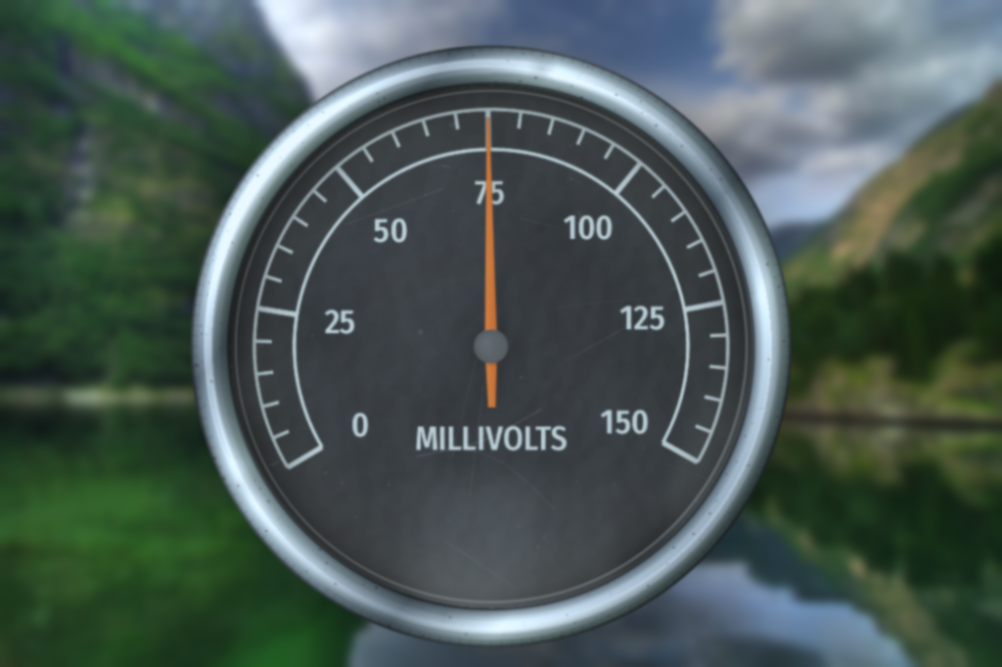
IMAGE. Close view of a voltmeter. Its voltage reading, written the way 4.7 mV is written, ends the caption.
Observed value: 75 mV
